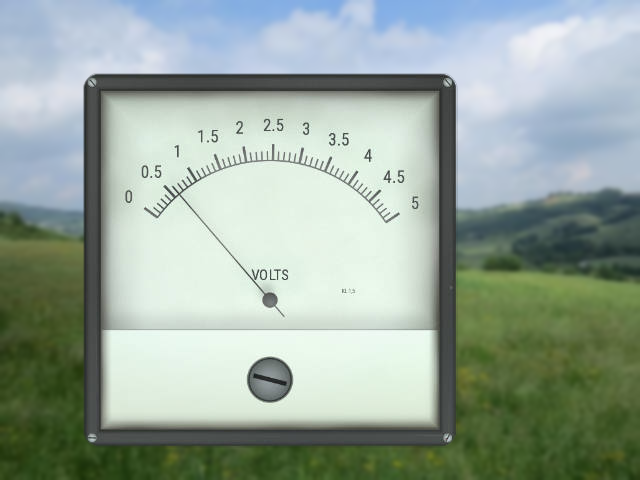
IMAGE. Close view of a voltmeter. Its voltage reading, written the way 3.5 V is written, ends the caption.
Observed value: 0.6 V
